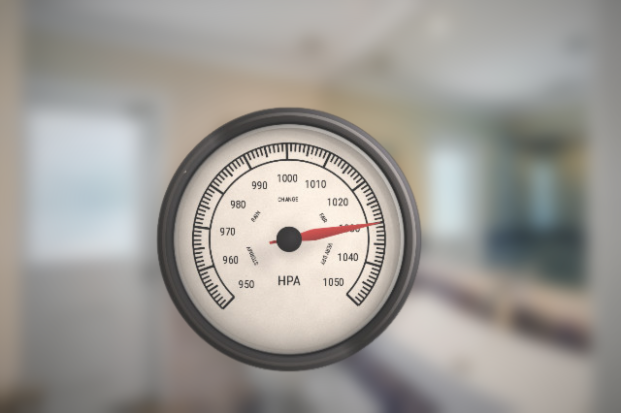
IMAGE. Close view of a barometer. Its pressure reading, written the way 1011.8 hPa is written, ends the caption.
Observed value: 1030 hPa
